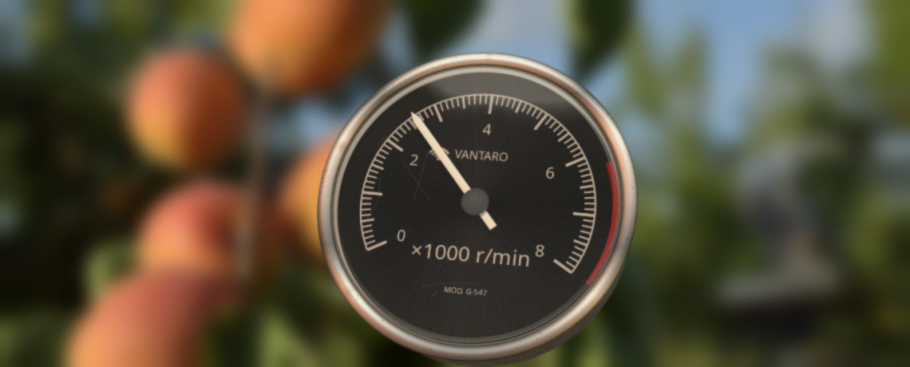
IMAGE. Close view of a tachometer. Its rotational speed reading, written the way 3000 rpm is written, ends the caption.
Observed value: 2600 rpm
